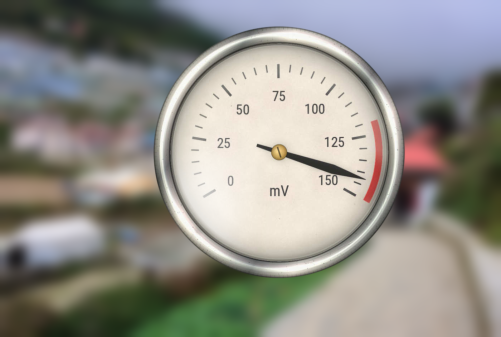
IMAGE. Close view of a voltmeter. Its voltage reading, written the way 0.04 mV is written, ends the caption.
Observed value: 142.5 mV
